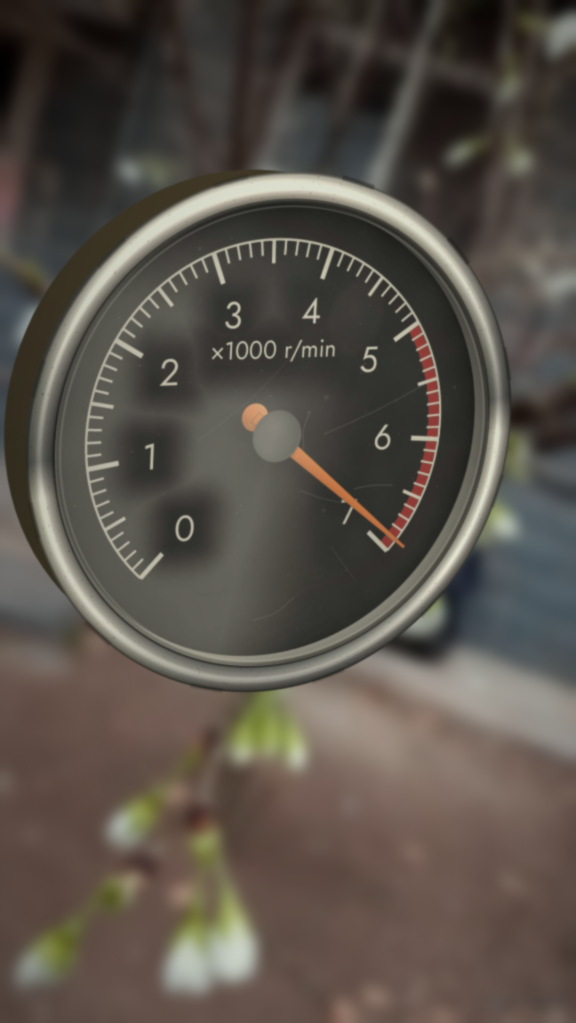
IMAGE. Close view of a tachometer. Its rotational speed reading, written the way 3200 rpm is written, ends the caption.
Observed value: 6900 rpm
